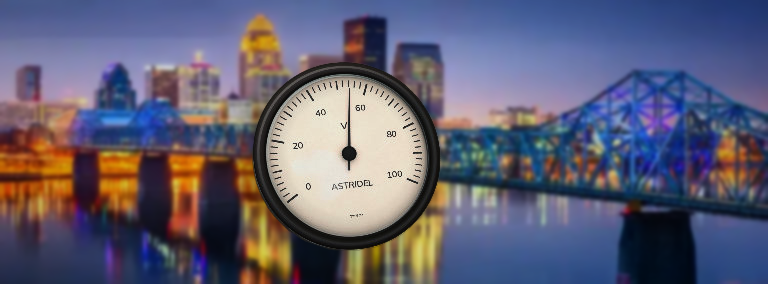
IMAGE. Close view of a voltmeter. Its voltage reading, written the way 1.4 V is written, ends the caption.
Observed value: 54 V
